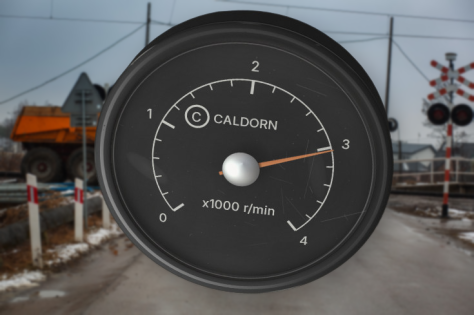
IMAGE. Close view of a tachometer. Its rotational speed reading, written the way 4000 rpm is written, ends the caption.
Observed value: 3000 rpm
